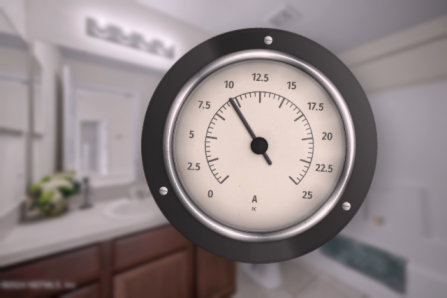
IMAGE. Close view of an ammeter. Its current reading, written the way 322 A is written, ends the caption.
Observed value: 9.5 A
